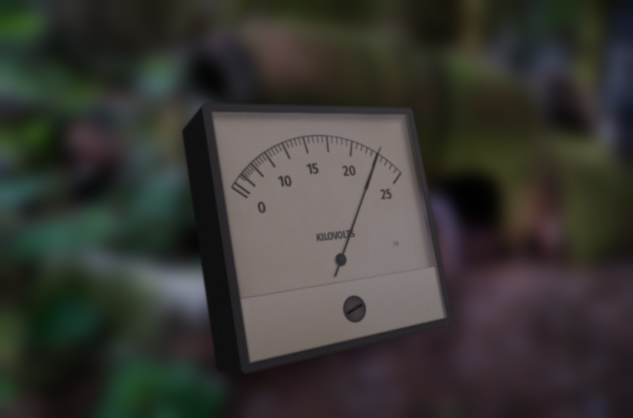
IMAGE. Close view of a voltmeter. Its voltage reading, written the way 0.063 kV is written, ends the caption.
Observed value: 22.5 kV
